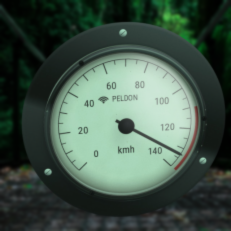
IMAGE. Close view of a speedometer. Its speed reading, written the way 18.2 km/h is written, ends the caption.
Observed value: 132.5 km/h
